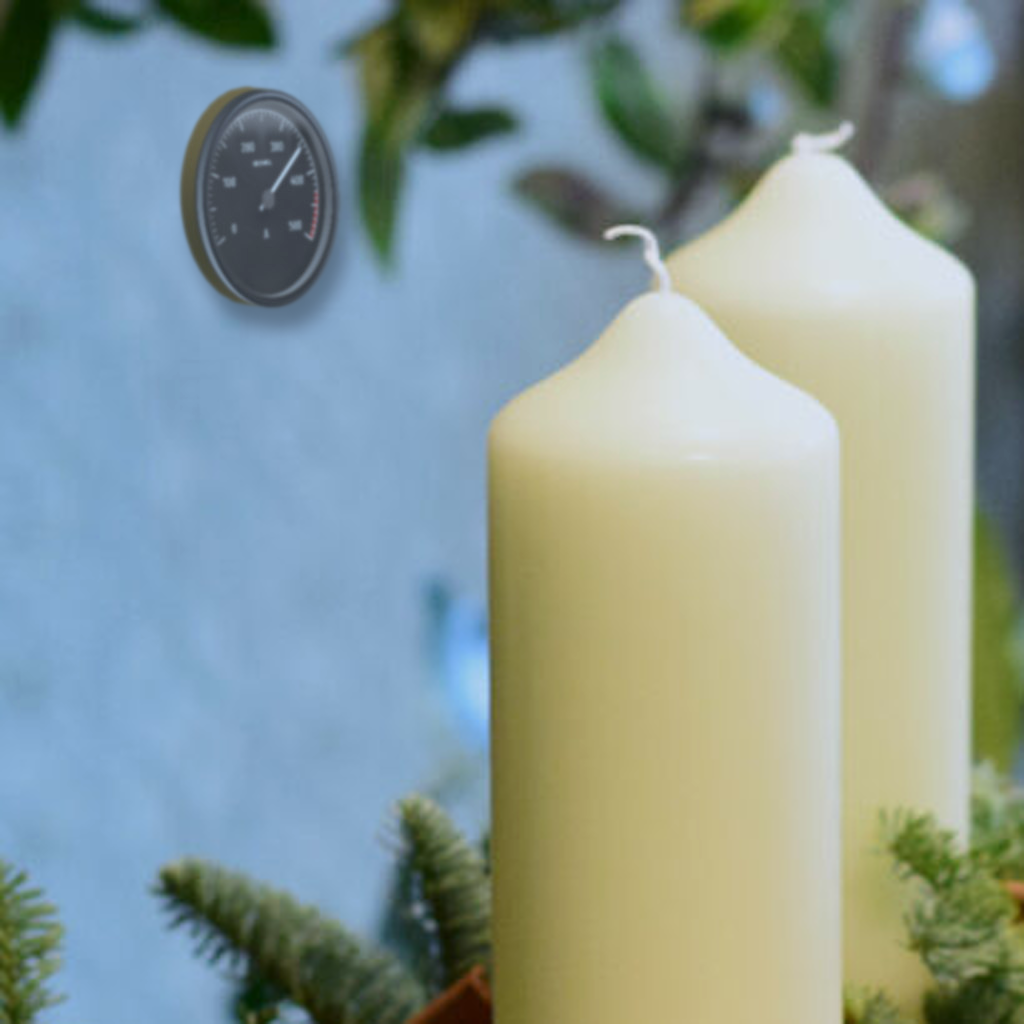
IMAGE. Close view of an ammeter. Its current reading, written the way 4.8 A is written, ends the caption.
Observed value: 350 A
